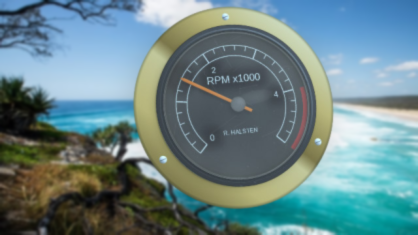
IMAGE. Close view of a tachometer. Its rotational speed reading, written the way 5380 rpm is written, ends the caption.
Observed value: 1400 rpm
